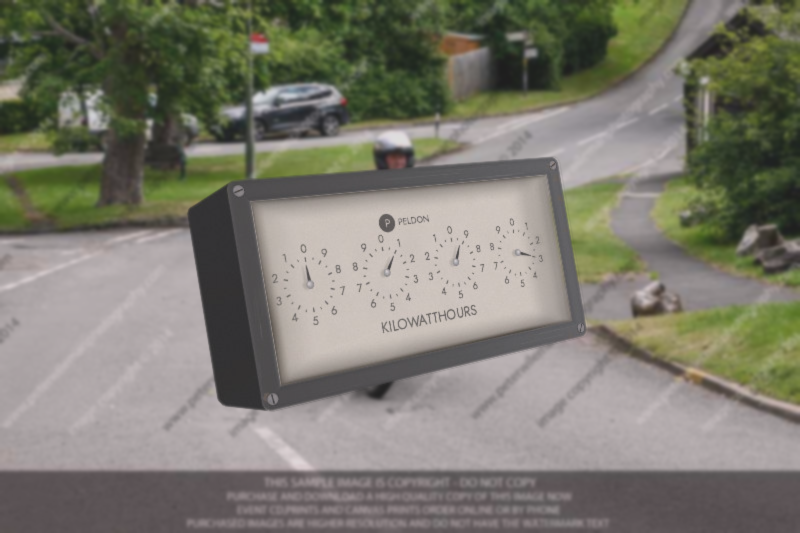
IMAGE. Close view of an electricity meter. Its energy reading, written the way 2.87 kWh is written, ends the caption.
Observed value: 93 kWh
